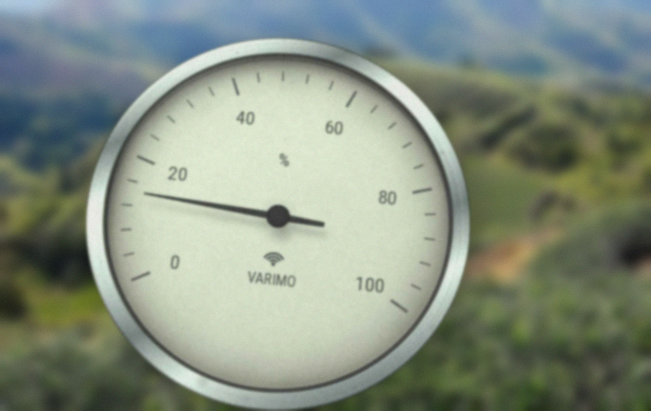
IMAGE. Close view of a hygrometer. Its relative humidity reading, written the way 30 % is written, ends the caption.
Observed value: 14 %
